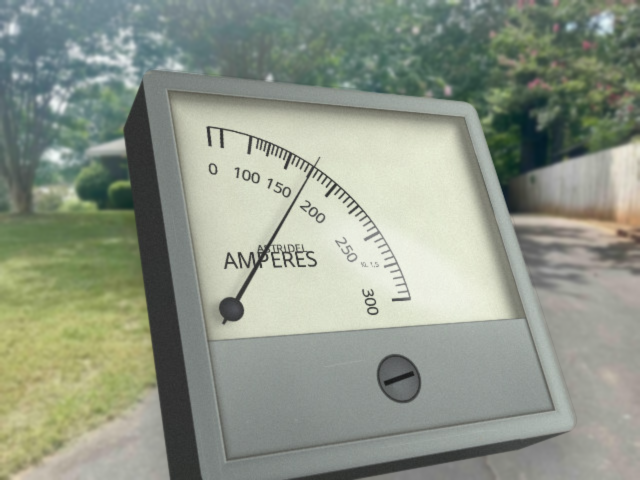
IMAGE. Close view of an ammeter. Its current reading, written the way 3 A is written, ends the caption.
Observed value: 175 A
